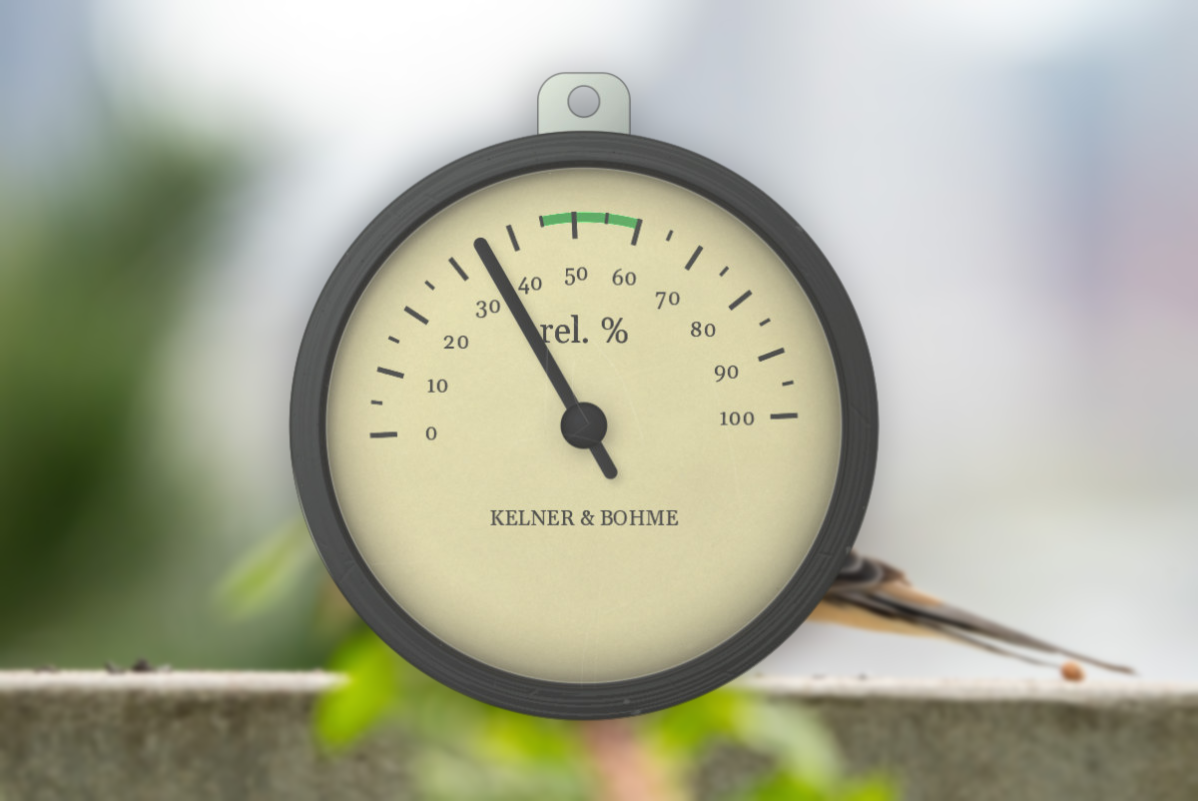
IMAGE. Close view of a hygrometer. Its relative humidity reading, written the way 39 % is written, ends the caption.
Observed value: 35 %
